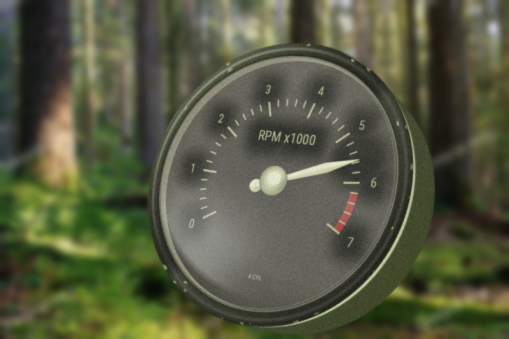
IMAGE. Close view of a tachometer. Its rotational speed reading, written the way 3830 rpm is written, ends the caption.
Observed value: 5600 rpm
